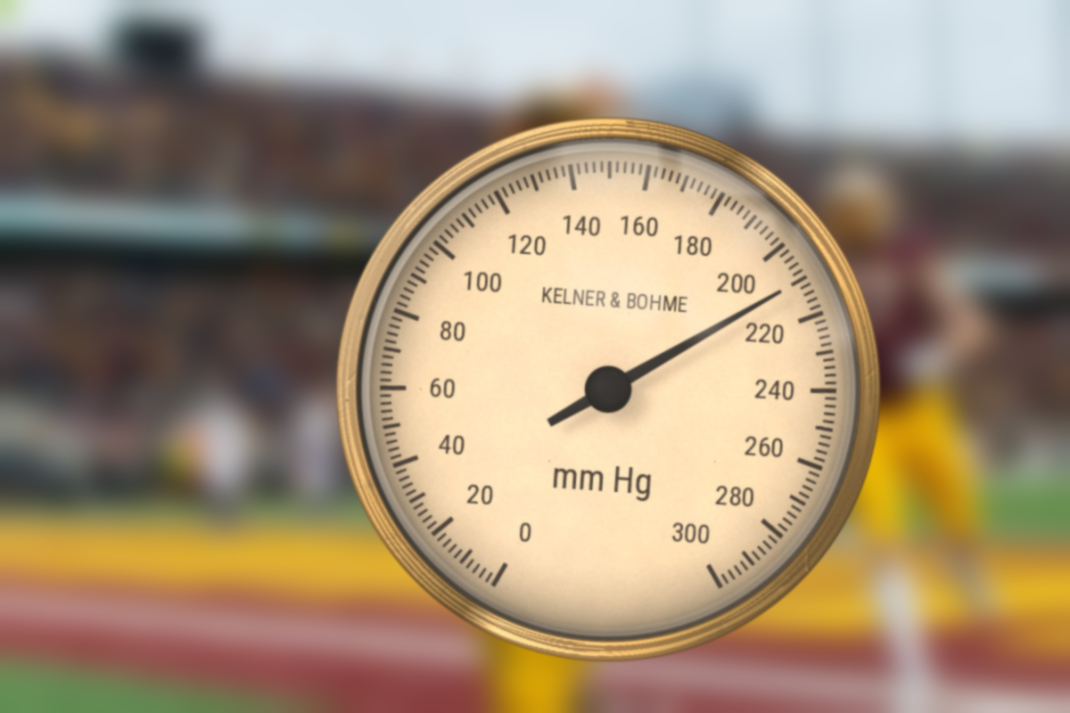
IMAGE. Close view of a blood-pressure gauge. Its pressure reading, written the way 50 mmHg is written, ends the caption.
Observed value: 210 mmHg
